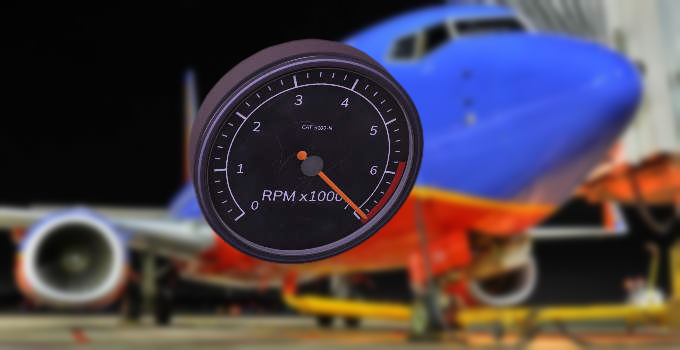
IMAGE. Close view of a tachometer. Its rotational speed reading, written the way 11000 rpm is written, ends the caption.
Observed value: 6900 rpm
